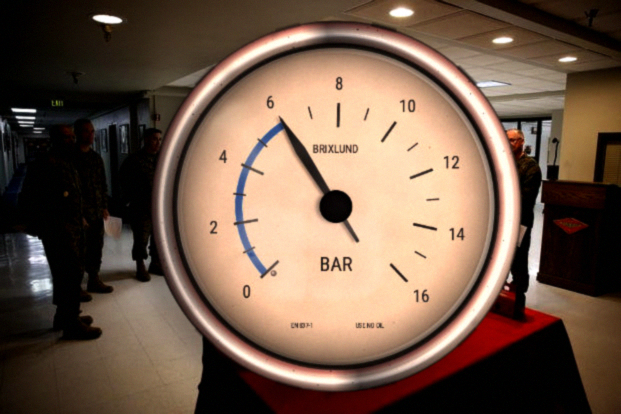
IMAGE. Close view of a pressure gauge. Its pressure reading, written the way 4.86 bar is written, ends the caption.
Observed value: 6 bar
